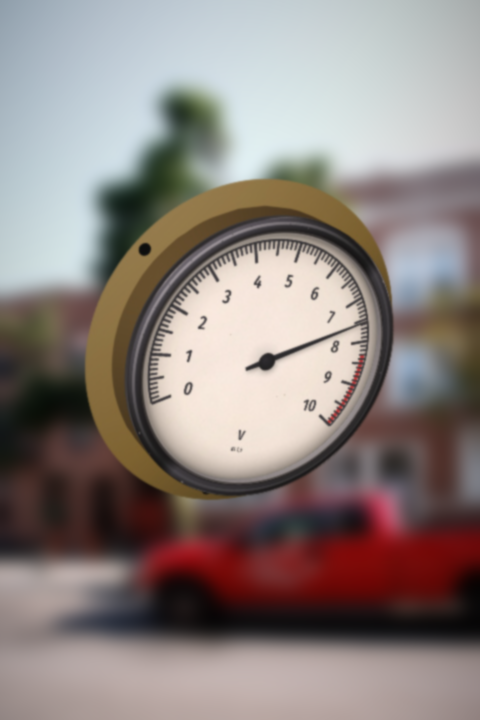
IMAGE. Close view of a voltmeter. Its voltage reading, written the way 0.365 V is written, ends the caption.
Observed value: 7.5 V
